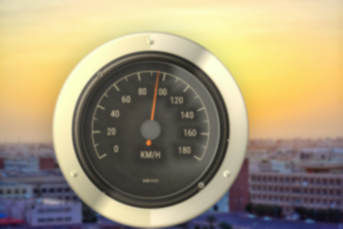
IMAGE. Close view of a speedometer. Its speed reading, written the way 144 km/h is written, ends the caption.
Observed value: 95 km/h
